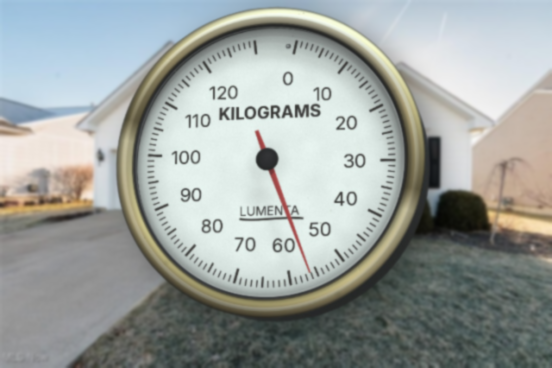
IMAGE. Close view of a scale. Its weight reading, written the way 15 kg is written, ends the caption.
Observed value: 56 kg
